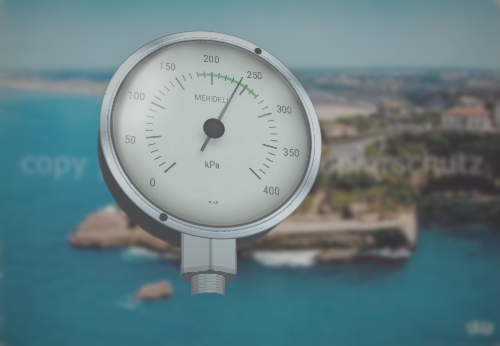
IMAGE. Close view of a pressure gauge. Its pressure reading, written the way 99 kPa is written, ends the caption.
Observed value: 240 kPa
